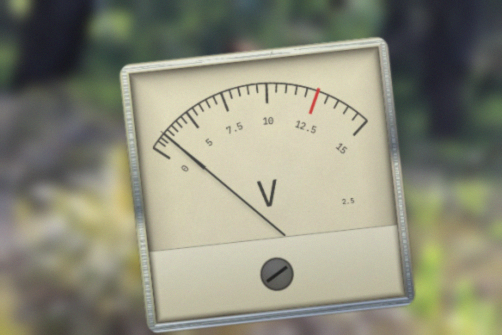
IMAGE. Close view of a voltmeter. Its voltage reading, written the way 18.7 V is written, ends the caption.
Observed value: 2.5 V
